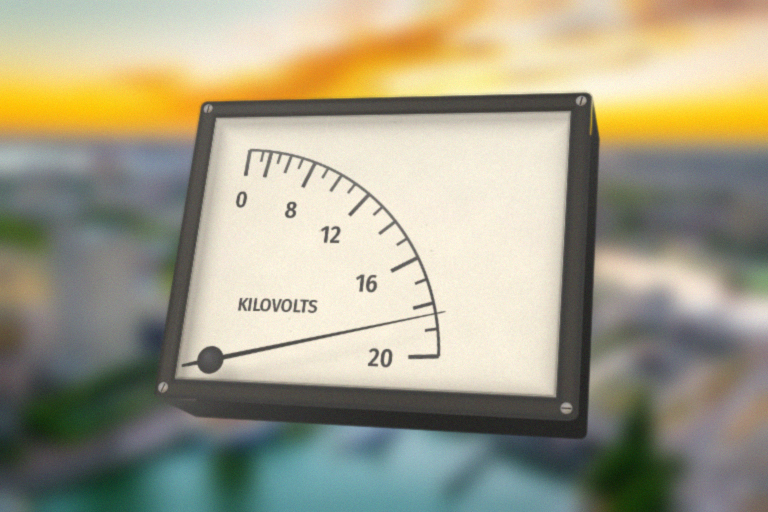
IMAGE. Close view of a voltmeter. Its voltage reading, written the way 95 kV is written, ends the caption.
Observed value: 18.5 kV
